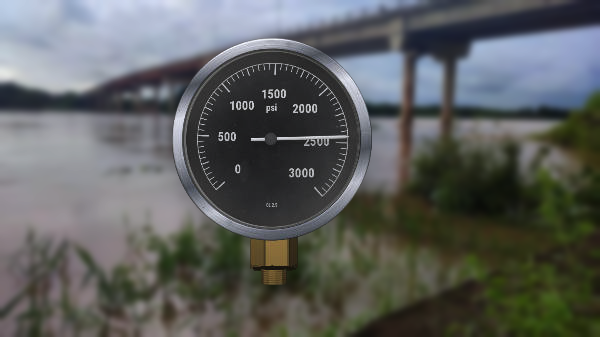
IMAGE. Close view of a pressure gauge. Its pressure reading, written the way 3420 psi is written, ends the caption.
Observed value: 2450 psi
